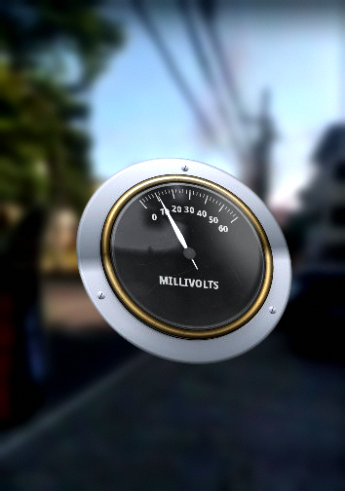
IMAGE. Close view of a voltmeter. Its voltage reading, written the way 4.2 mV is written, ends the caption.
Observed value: 10 mV
